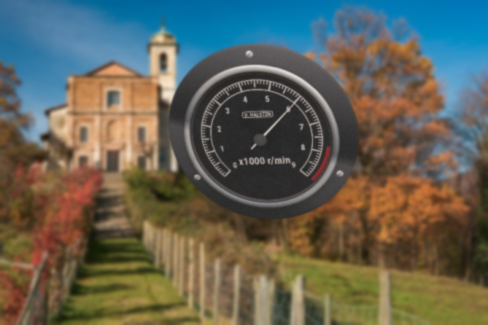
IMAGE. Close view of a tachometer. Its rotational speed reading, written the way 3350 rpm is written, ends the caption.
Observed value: 6000 rpm
